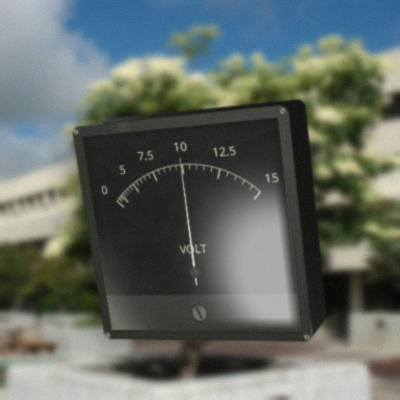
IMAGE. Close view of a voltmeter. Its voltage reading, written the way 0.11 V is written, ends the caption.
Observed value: 10 V
